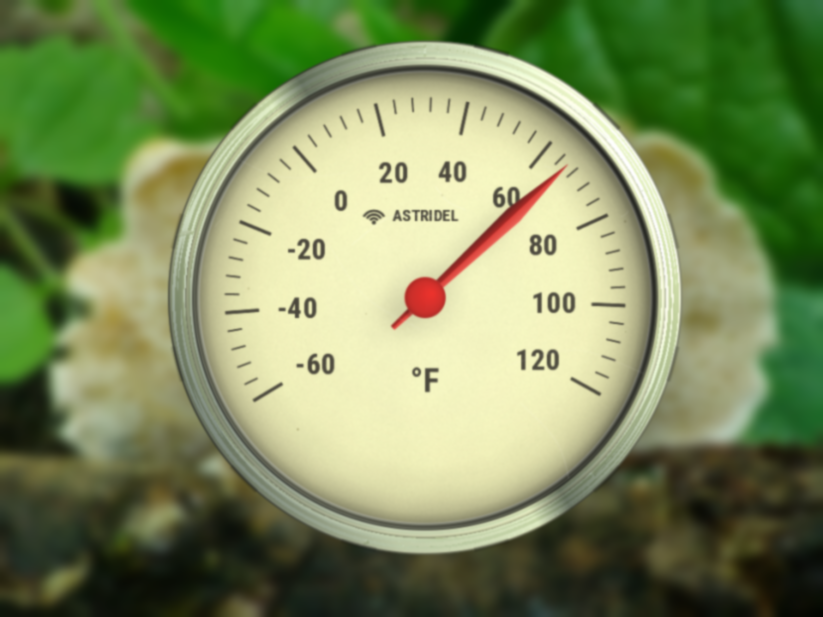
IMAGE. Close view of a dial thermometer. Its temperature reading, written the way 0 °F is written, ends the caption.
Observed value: 66 °F
